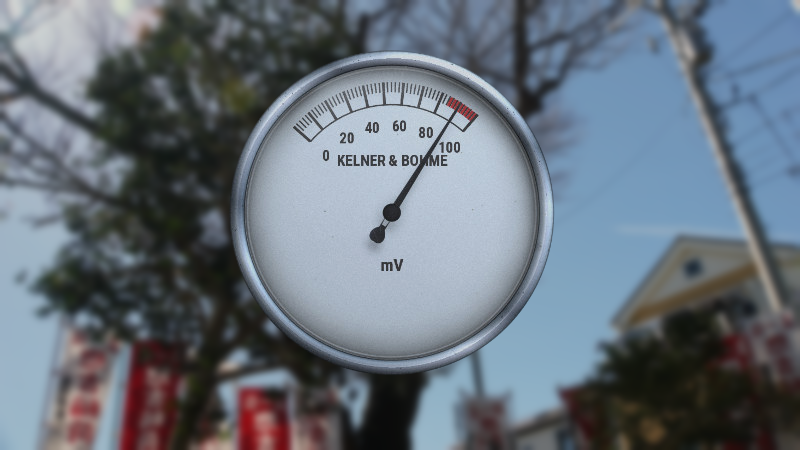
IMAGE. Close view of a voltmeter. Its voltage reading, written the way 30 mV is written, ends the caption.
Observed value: 90 mV
